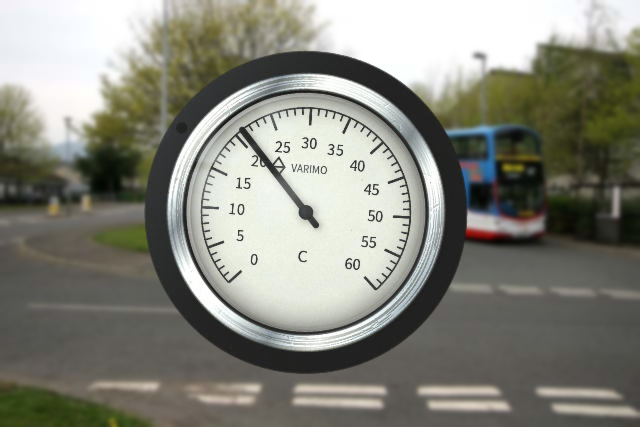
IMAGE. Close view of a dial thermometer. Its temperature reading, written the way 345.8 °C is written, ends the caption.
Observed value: 21 °C
